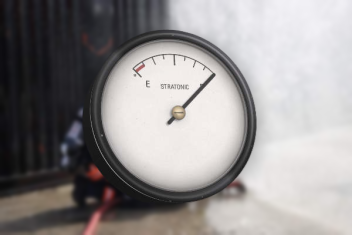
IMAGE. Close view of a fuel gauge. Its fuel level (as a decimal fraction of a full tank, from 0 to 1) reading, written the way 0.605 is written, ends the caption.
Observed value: 1
